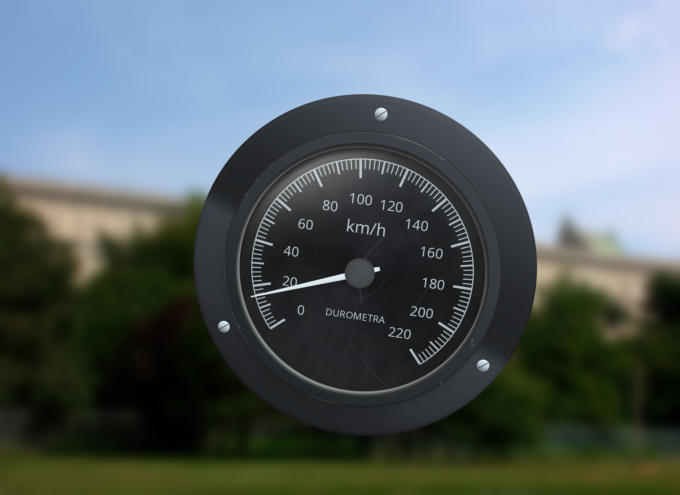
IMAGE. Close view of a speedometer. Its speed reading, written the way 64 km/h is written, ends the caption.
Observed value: 16 km/h
